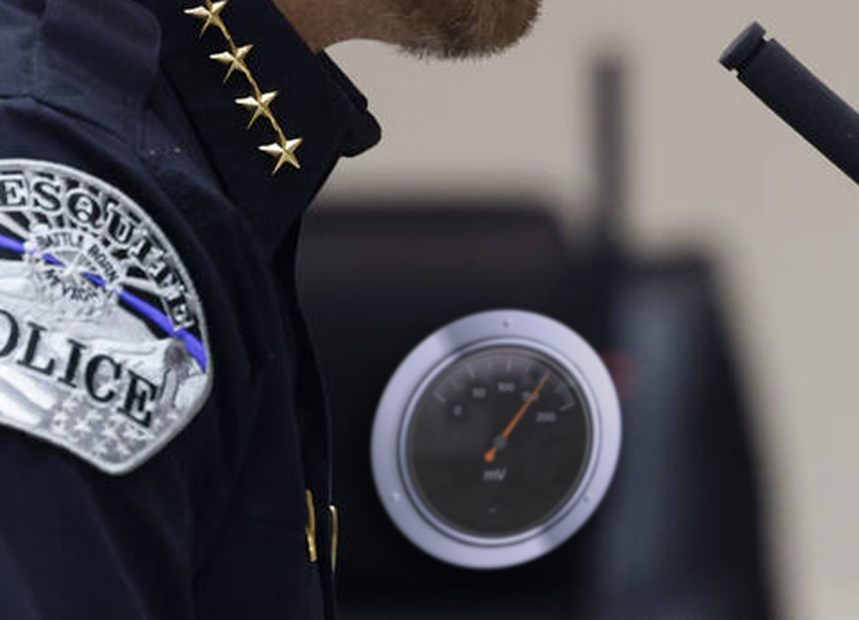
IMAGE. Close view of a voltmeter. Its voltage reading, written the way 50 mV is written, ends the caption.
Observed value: 150 mV
